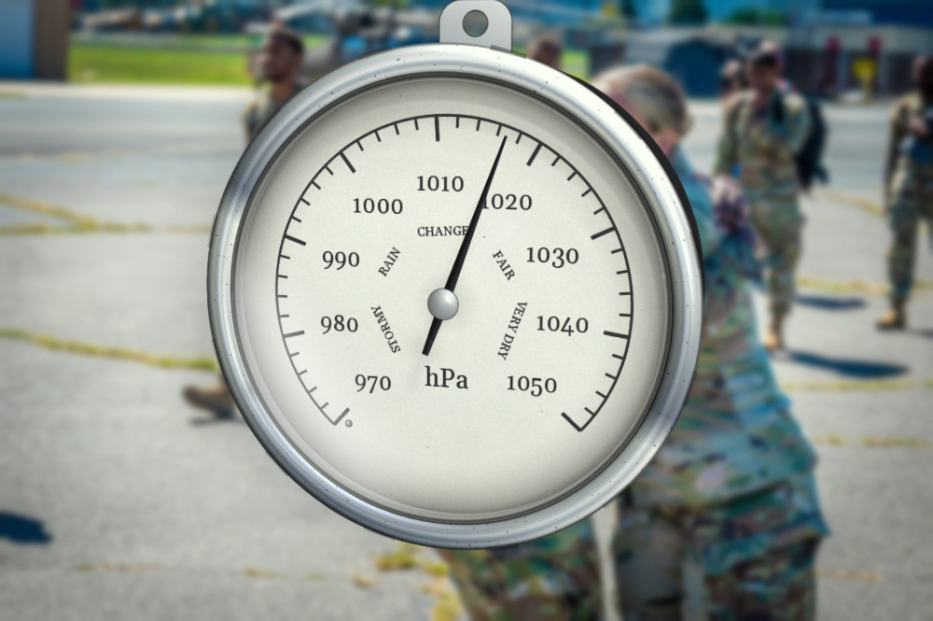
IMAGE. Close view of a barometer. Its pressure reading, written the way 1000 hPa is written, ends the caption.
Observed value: 1017 hPa
